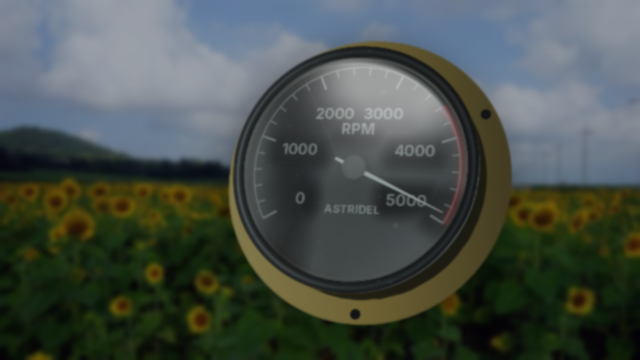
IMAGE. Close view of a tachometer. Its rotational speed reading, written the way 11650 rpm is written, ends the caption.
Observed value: 4900 rpm
